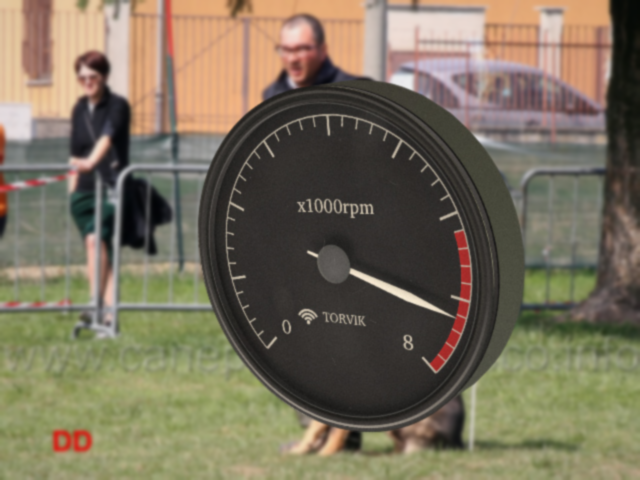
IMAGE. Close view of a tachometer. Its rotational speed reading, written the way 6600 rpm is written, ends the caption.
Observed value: 7200 rpm
